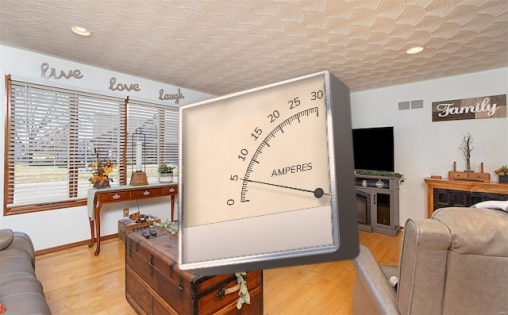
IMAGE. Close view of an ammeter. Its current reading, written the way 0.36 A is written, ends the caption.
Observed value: 5 A
